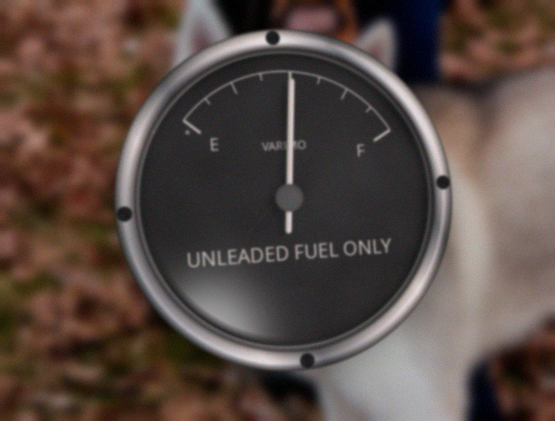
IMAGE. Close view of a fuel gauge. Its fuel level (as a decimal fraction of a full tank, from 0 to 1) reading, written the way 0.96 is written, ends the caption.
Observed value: 0.5
